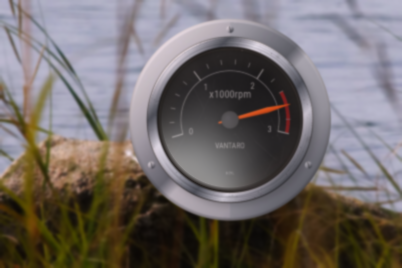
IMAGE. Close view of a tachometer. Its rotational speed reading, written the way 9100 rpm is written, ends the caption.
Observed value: 2600 rpm
